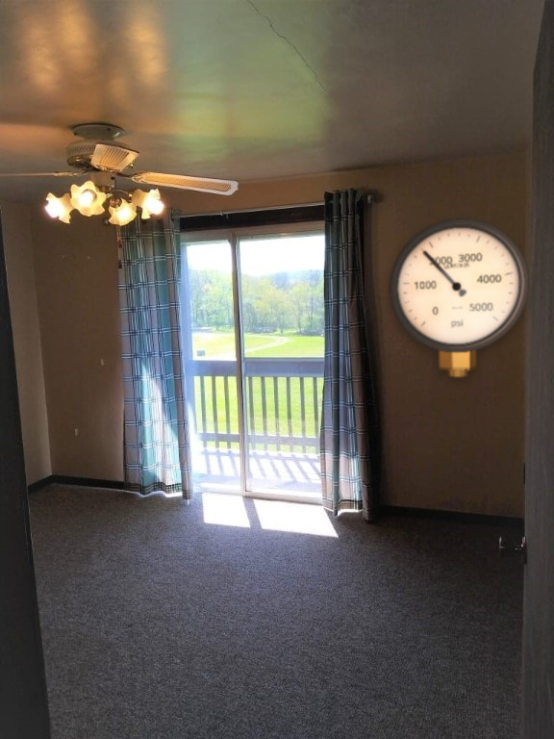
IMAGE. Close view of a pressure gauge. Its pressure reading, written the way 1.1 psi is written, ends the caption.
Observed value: 1800 psi
